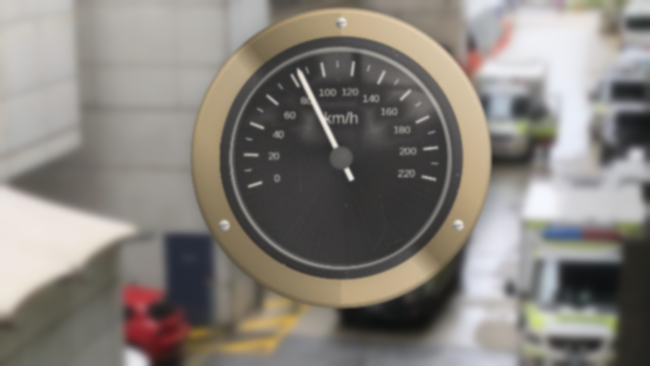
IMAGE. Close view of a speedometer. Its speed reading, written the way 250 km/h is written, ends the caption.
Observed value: 85 km/h
